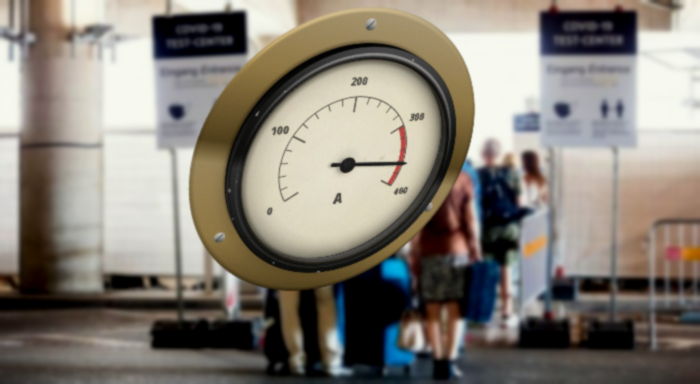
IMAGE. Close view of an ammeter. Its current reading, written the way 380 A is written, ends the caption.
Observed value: 360 A
